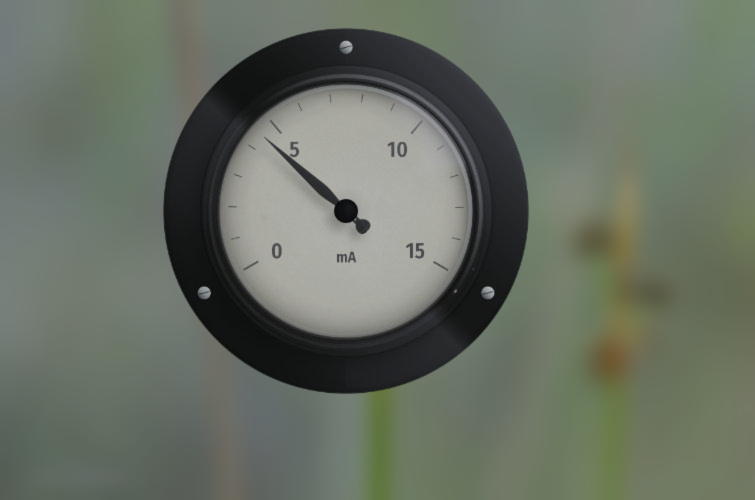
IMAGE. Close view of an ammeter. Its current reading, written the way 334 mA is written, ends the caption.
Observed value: 4.5 mA
